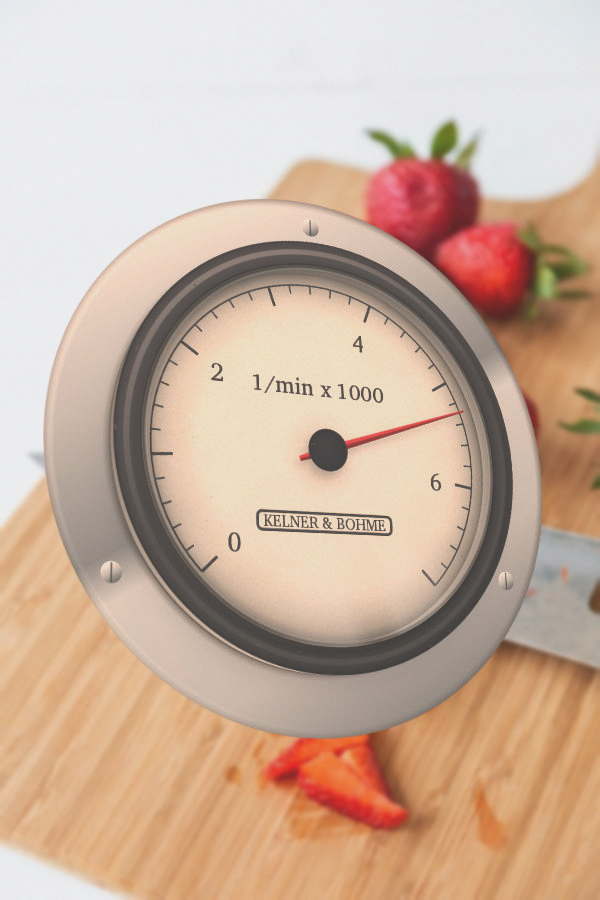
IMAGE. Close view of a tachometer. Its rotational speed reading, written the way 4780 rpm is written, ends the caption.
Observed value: 5300 rpm
